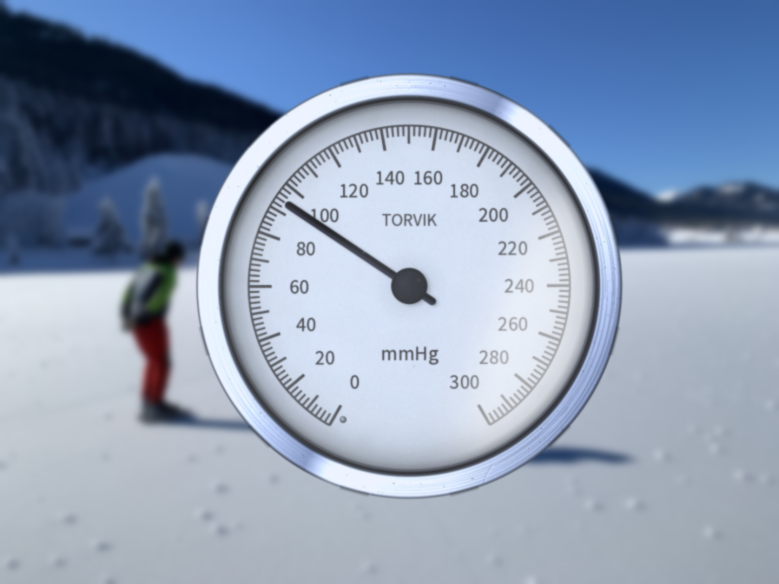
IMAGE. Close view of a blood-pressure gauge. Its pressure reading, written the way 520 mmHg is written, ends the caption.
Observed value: 94 mmHg
